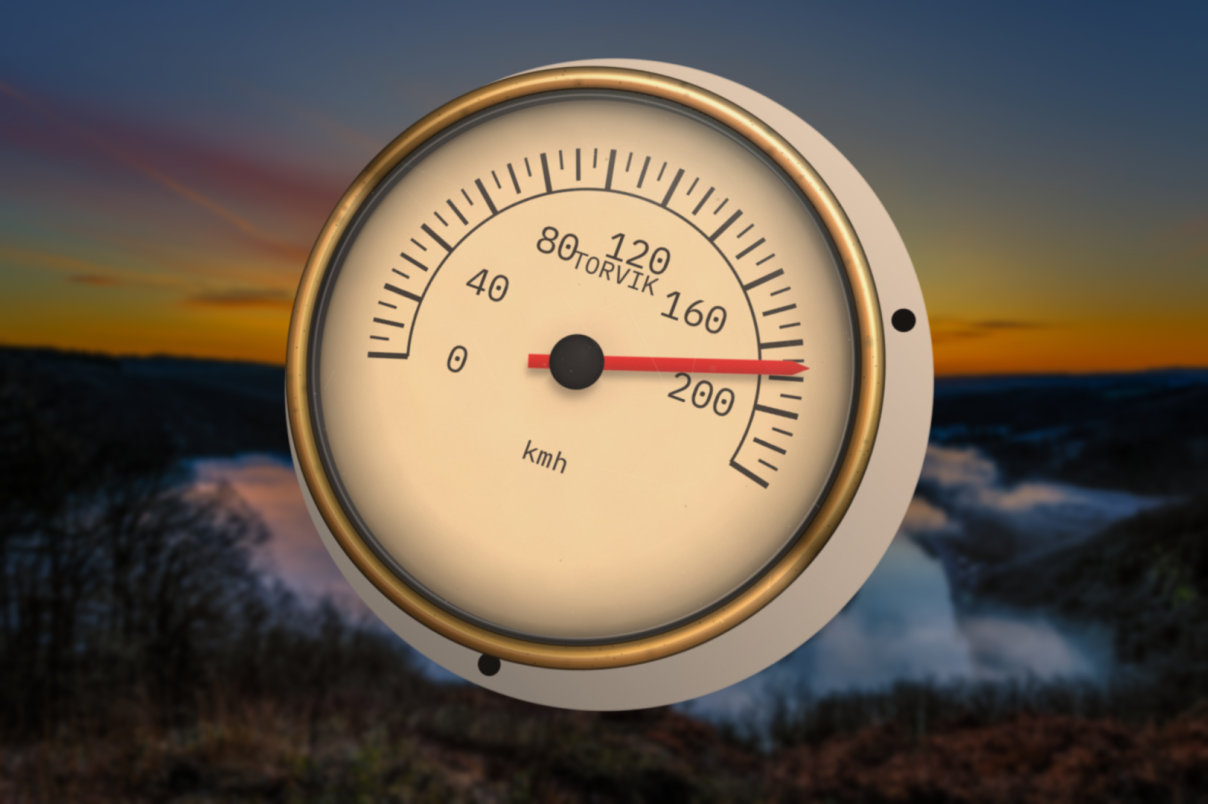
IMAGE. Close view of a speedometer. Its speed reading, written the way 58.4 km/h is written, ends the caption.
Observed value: 187.5 km/h
